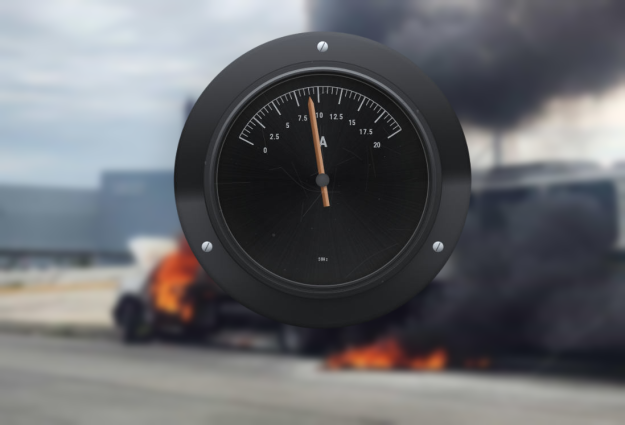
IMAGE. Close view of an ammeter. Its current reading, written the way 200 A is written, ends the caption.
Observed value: 9 A
